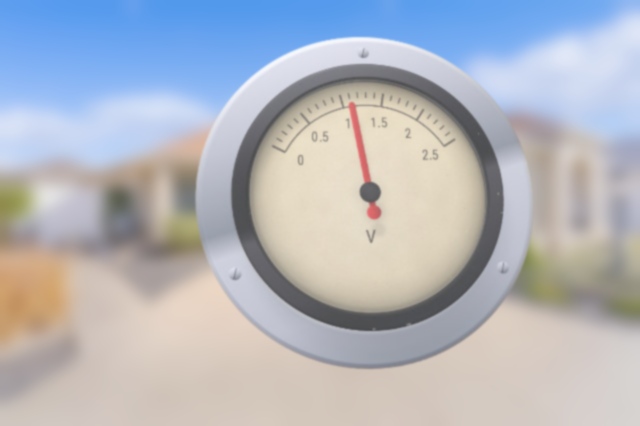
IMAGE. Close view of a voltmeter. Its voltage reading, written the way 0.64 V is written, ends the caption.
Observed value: 1.1 V
